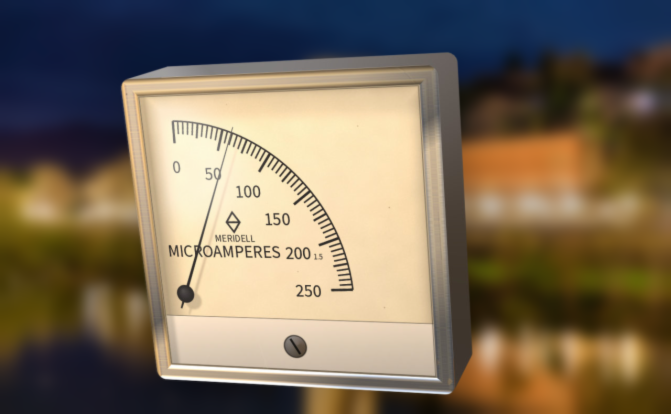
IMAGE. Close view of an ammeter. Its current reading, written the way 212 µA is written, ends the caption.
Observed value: 60 µA
